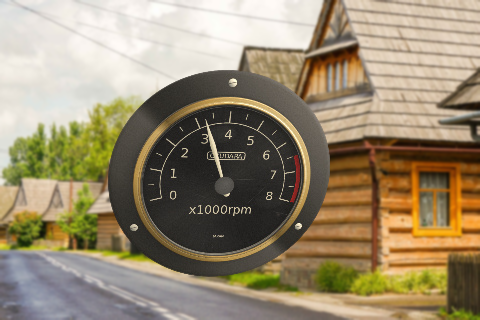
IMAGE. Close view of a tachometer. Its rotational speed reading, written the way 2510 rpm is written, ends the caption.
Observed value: 3250 rpm
